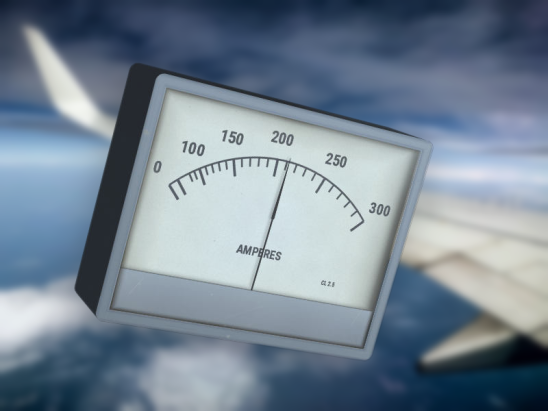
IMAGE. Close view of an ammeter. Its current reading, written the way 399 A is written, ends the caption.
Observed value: 210 A
